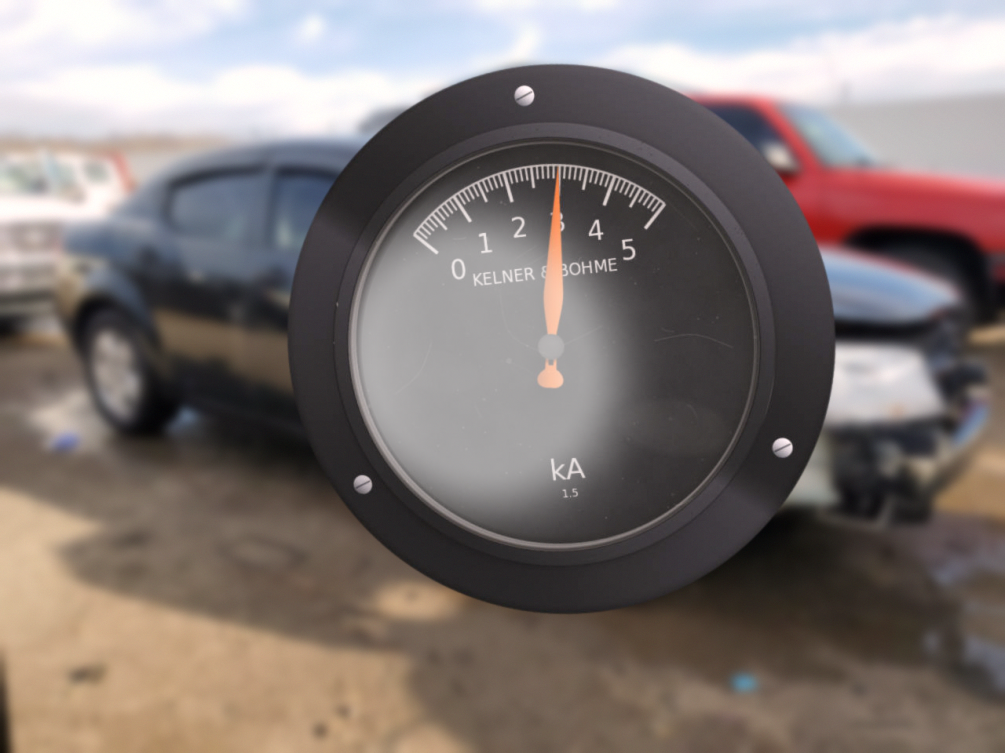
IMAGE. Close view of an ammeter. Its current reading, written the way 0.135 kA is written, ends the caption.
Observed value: 3 kA
